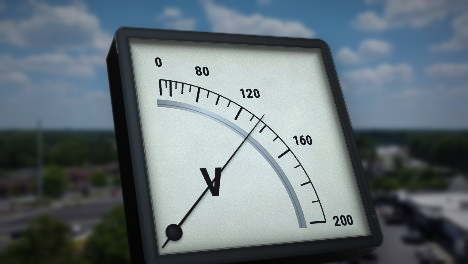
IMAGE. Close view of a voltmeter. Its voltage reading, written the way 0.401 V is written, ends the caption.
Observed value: 135 V
